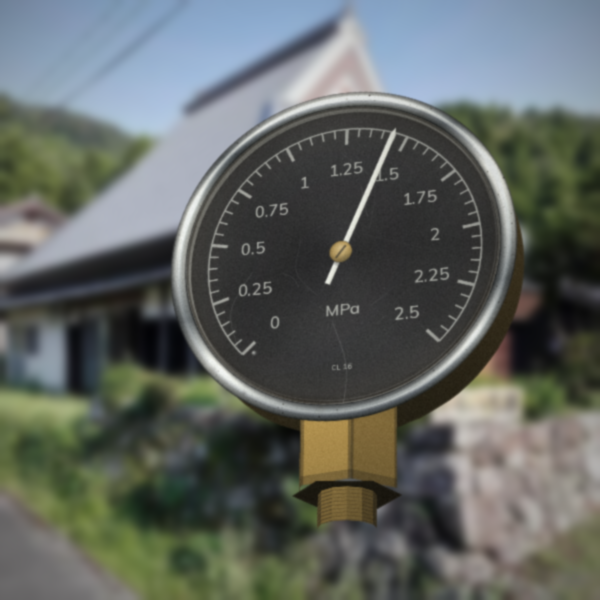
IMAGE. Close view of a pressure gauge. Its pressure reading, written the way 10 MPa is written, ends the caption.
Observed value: 1.45 MPa
